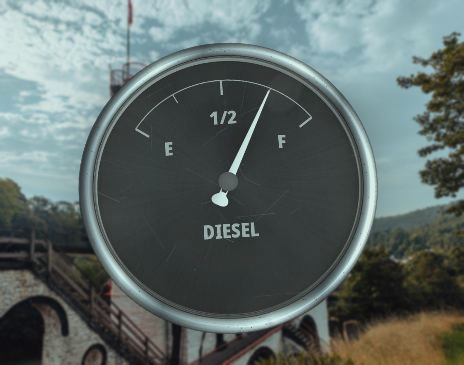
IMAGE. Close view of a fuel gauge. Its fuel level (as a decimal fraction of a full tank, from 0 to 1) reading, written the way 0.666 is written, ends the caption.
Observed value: 0.75
